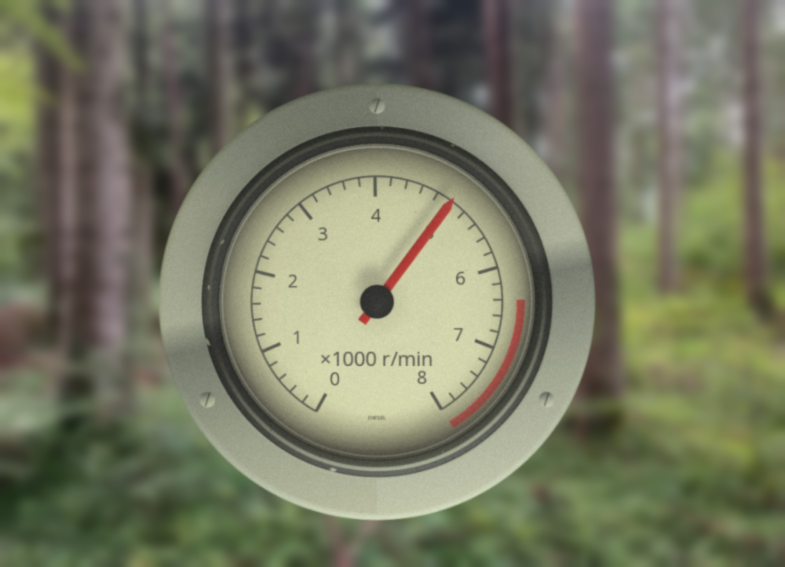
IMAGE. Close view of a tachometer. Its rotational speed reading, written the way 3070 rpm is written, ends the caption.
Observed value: 5000 rpm
